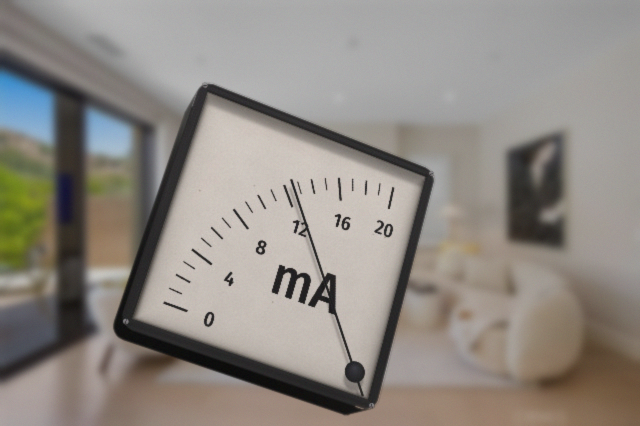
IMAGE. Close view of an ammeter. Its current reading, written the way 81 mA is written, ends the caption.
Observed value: 12.5 mA
